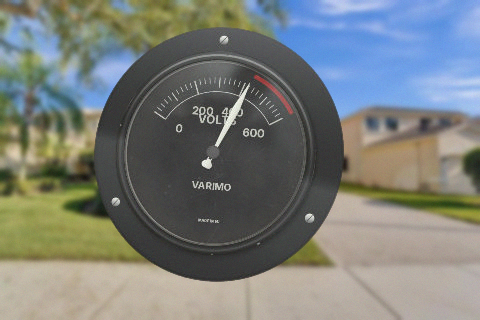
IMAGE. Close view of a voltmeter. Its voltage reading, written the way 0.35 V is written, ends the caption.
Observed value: 420 V
